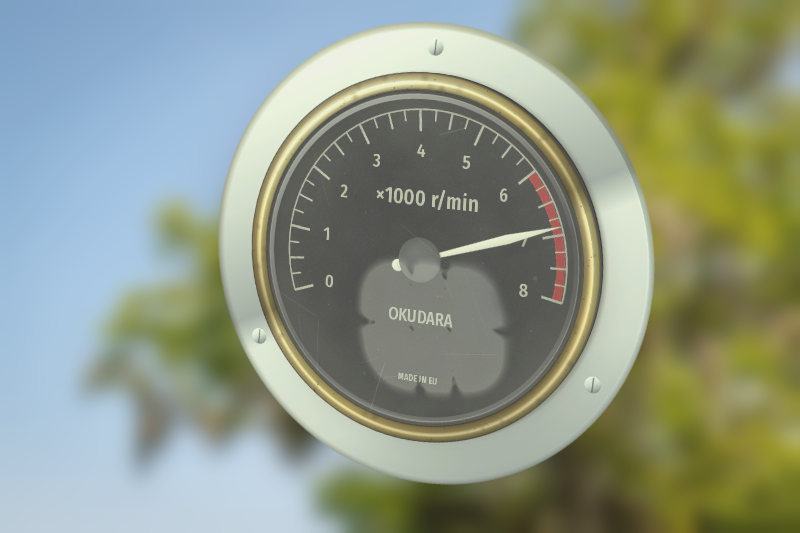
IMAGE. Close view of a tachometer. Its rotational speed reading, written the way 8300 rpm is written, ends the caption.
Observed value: 6875 rpm
